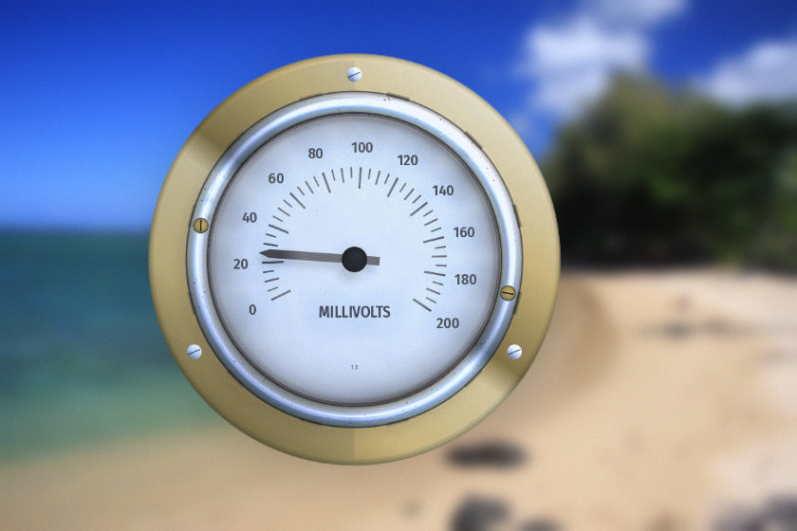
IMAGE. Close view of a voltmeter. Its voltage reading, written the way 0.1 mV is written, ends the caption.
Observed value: 25 mV
